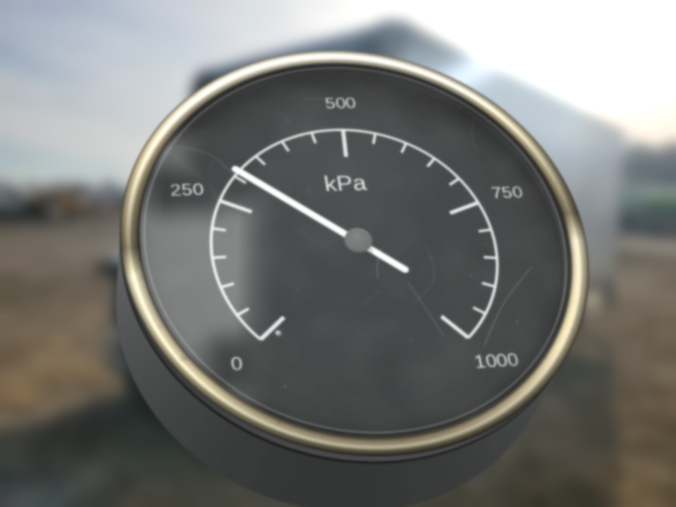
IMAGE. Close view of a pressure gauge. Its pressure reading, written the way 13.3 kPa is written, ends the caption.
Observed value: 300 kPa
